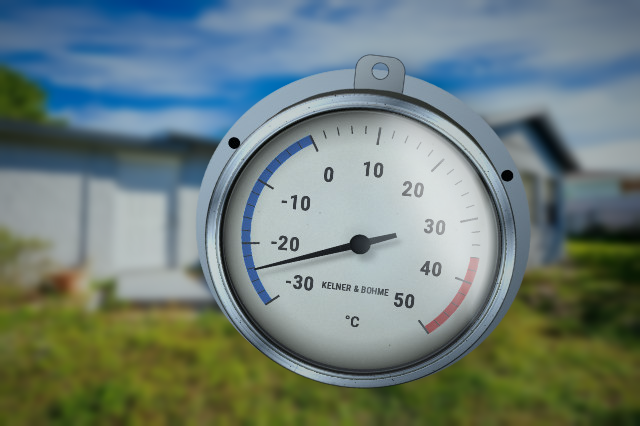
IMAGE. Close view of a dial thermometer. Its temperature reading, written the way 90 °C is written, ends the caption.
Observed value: -24 °C
